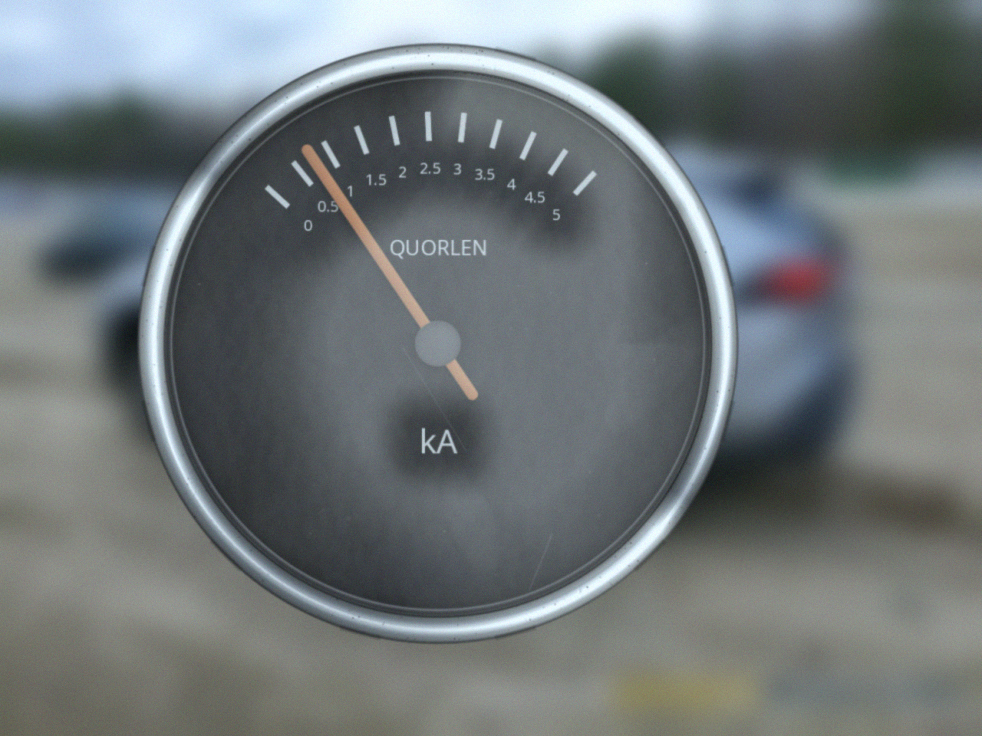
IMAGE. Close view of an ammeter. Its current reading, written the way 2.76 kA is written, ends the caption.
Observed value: 0.75 kA
